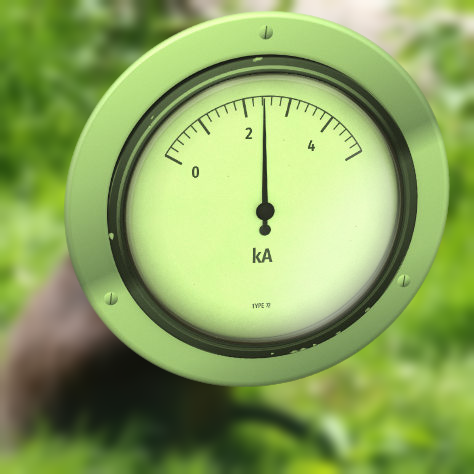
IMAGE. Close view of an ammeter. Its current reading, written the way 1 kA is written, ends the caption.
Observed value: 2.4 kA
